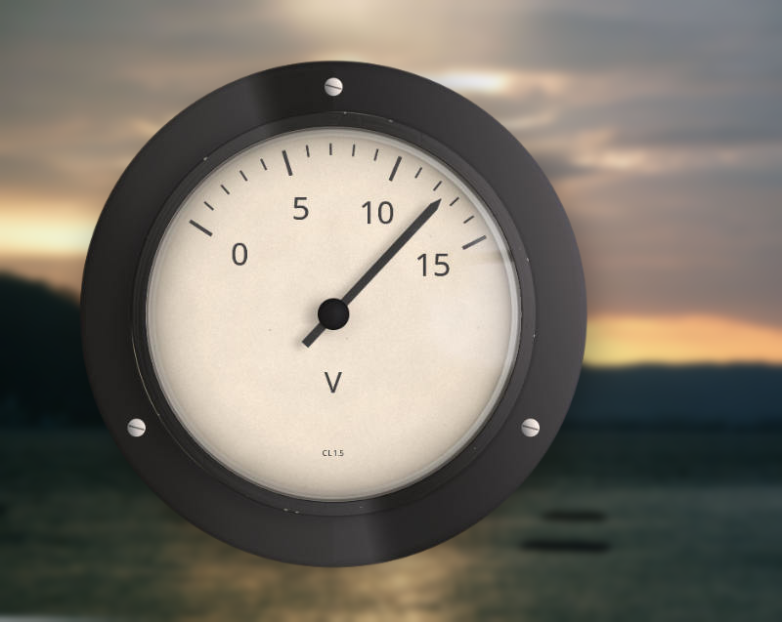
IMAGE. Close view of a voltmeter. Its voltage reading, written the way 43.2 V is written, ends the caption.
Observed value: 12.5 V
